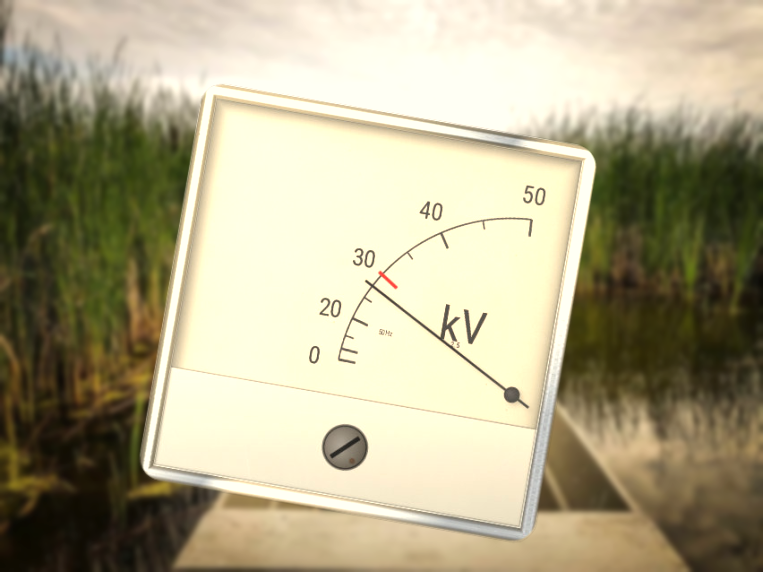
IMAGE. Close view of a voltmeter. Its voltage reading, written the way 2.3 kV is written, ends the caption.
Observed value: 27.5 kV
